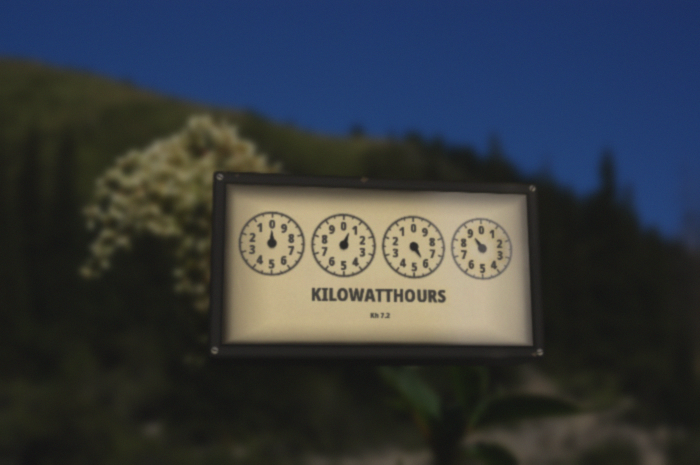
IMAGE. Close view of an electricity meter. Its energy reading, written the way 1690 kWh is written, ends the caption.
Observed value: 59 kWh
